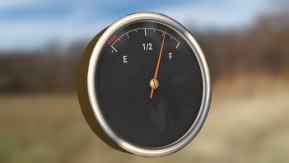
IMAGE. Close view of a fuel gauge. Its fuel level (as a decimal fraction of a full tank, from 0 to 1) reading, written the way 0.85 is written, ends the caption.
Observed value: 0.75
